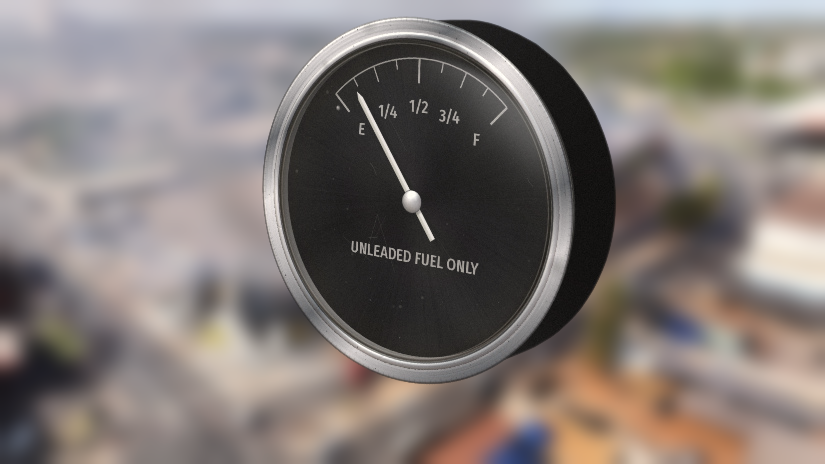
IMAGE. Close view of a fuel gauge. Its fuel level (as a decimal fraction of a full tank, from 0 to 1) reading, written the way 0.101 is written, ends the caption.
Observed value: 0.125
